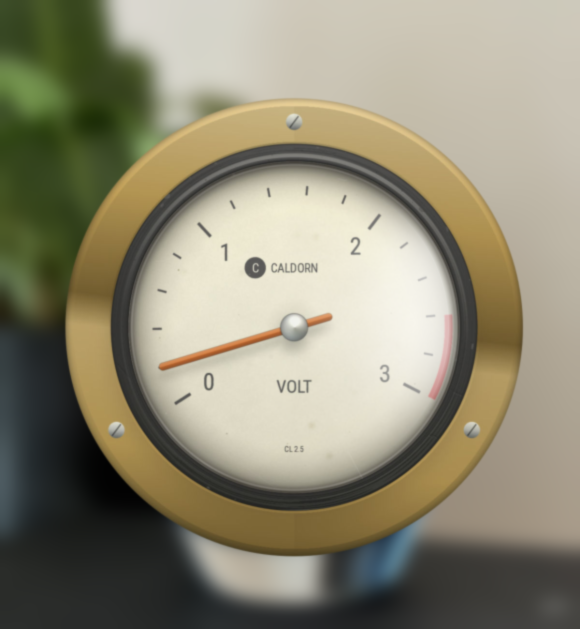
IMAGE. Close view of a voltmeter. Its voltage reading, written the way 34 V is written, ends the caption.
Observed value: 0.2 V
